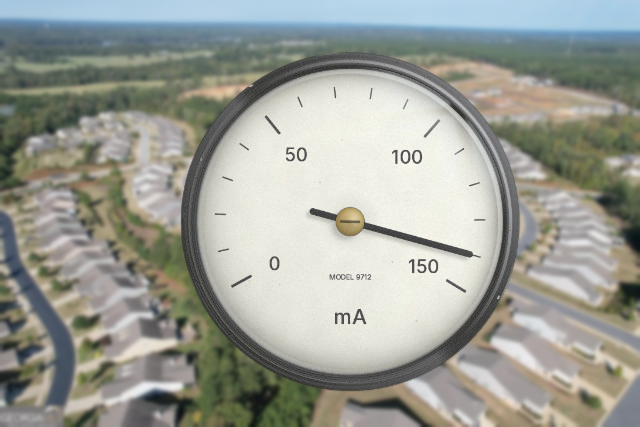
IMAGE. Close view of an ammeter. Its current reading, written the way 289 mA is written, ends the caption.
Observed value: 140 mA
